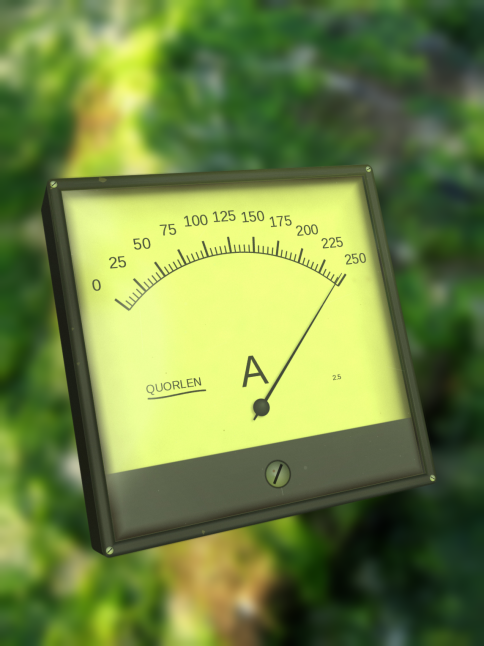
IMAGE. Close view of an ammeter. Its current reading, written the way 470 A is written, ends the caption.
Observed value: 245 A
